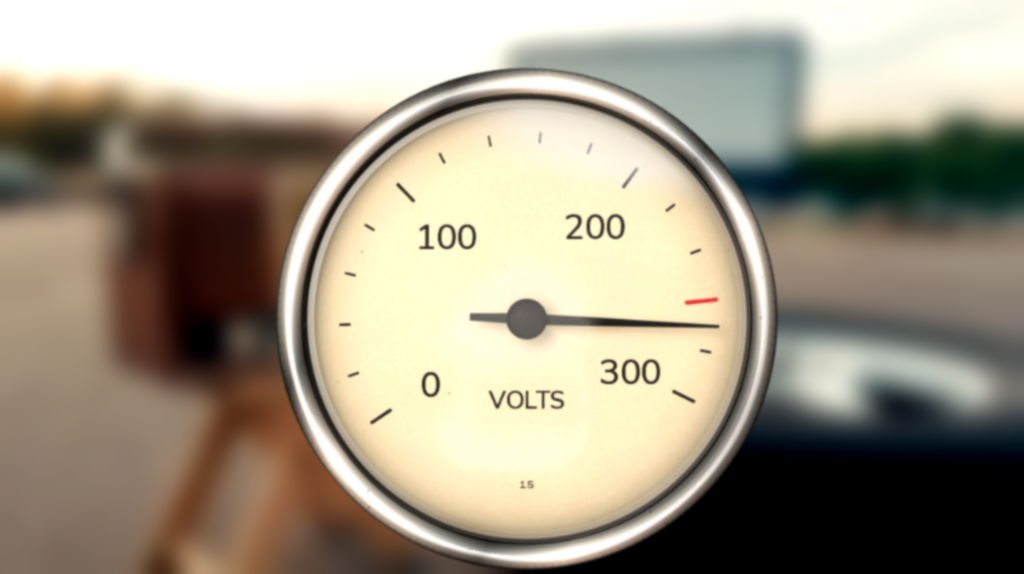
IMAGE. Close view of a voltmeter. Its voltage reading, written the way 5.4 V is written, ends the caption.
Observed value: 270 V
